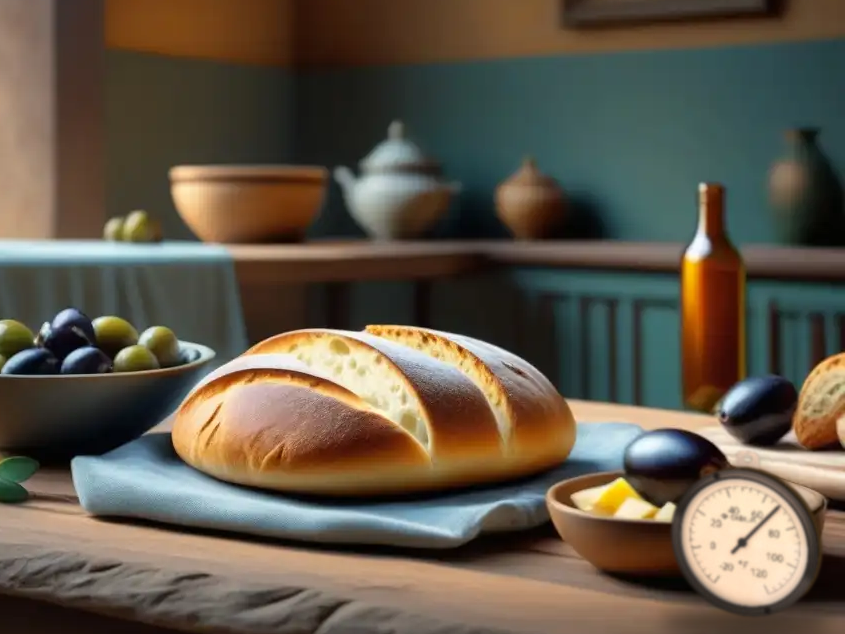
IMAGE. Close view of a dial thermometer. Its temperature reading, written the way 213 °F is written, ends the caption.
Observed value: 68 °F
